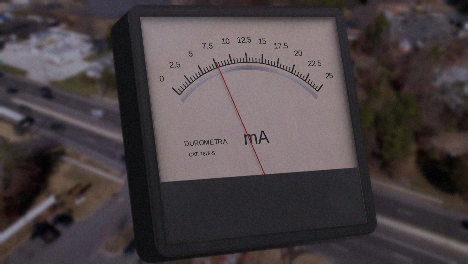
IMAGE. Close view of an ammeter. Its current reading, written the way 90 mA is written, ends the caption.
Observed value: 7.5 mA
